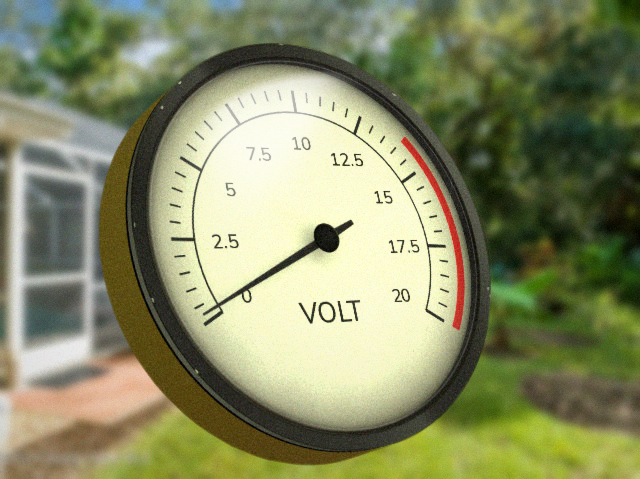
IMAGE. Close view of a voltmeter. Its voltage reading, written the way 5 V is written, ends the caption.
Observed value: 0.25 V
